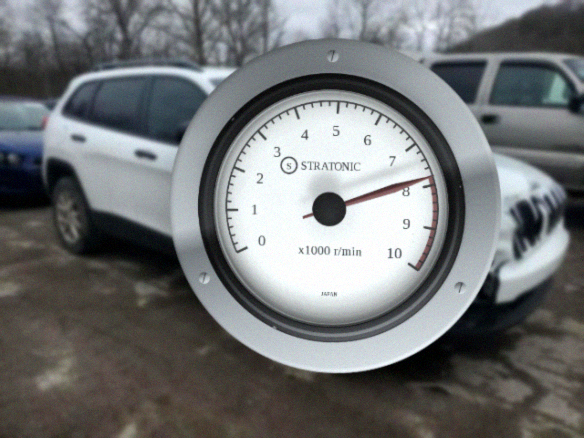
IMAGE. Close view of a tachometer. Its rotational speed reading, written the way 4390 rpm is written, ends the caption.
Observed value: 7800 rpm
